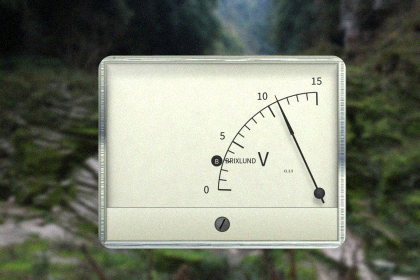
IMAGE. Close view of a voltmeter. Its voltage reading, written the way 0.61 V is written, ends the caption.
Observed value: 11 V
